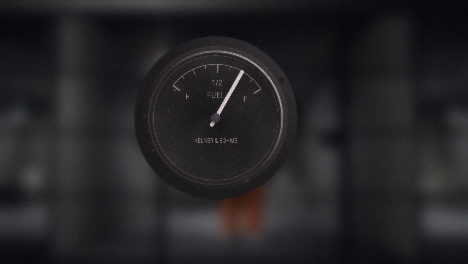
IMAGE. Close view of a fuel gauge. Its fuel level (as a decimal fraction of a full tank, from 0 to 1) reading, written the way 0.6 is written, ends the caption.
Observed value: 0.75
